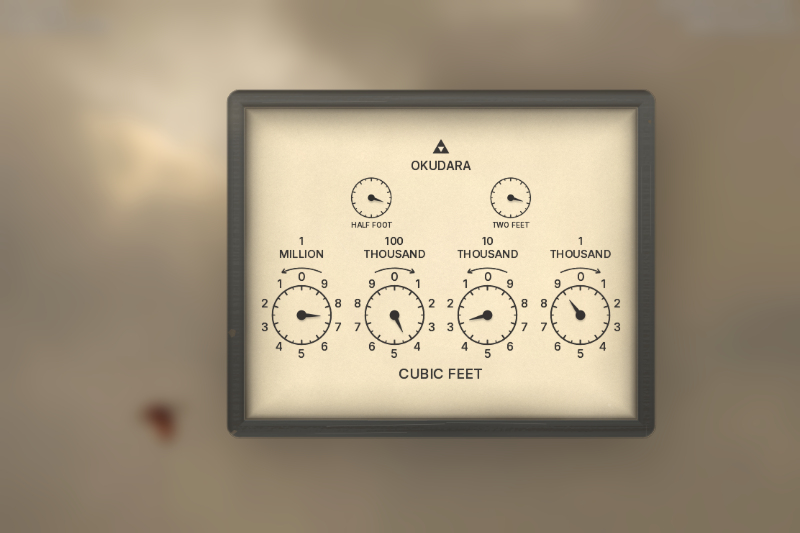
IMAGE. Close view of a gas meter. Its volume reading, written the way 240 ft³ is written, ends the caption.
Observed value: 742900 ft³
